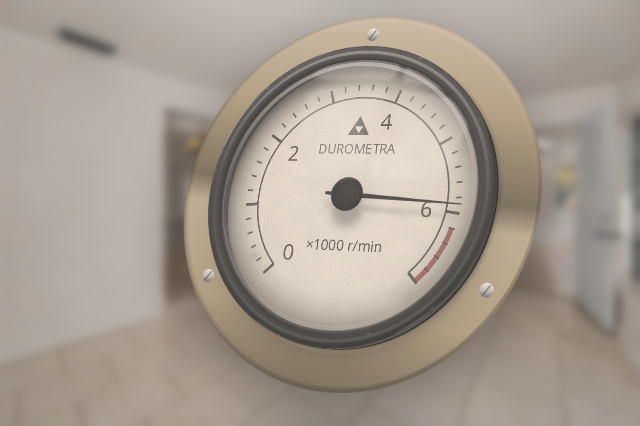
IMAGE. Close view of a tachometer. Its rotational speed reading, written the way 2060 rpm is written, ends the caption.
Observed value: 5900 rpm
